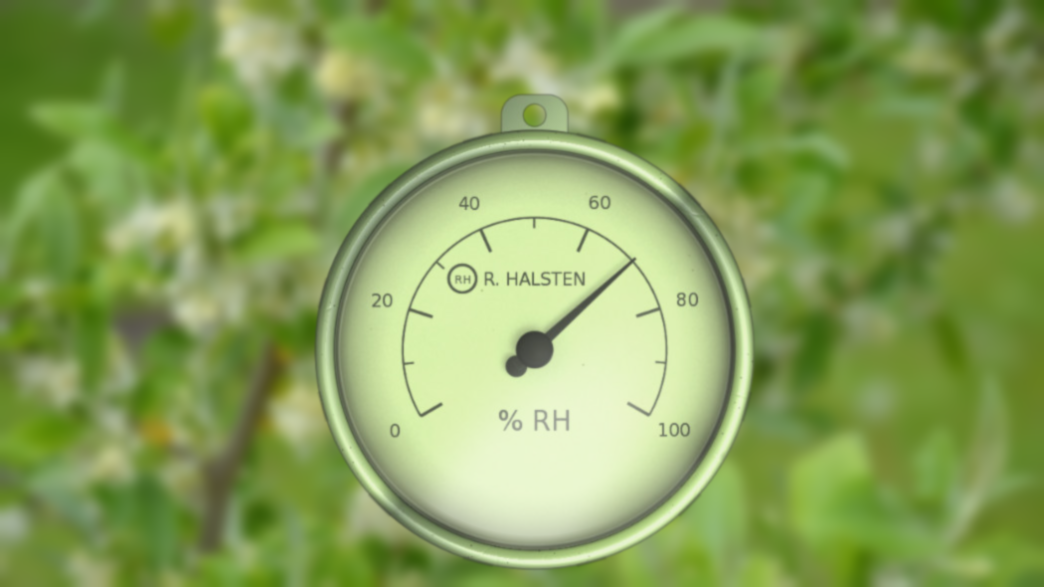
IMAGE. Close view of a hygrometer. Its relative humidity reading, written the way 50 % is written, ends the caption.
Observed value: 70 %
